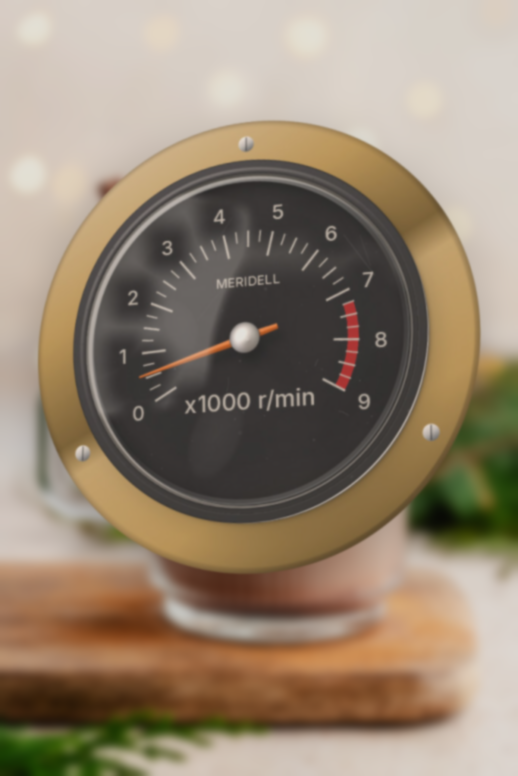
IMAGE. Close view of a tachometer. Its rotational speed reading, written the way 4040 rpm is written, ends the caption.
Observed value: 500 rpm
